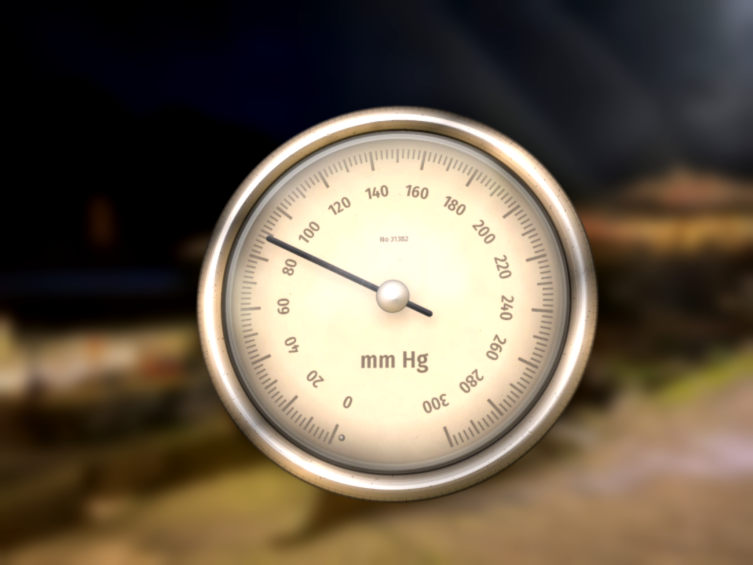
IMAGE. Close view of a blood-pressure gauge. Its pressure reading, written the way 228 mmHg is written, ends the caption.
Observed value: 88 mmHg
